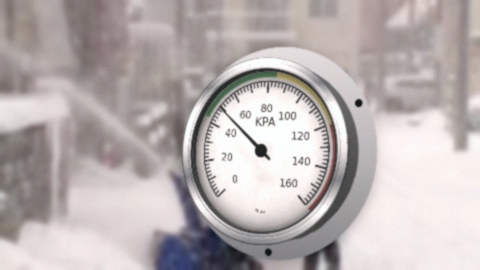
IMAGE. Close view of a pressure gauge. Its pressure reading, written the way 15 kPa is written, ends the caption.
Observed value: 50 kPa
